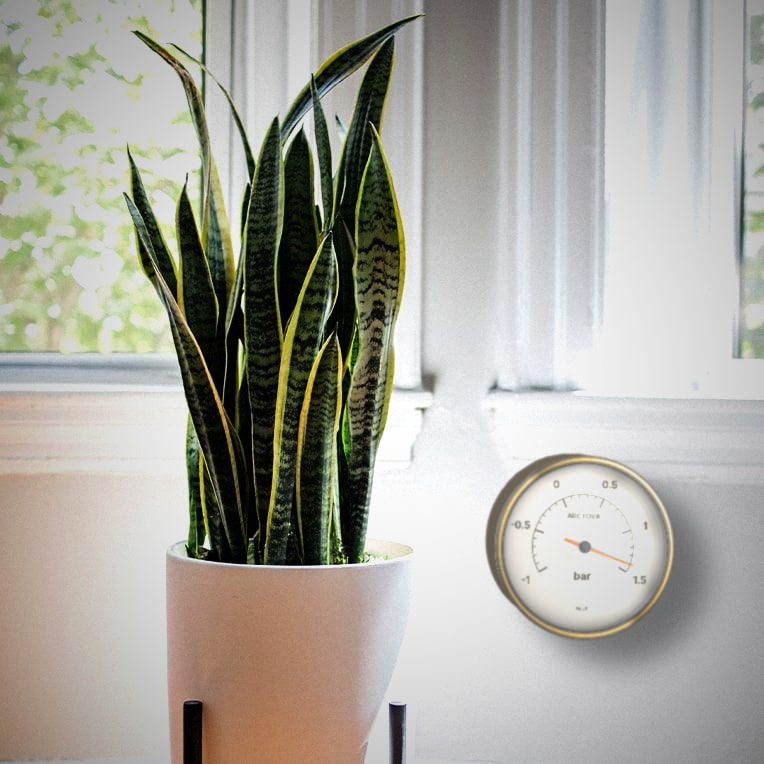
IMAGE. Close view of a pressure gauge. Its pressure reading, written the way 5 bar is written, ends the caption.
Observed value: 1.4 bar
